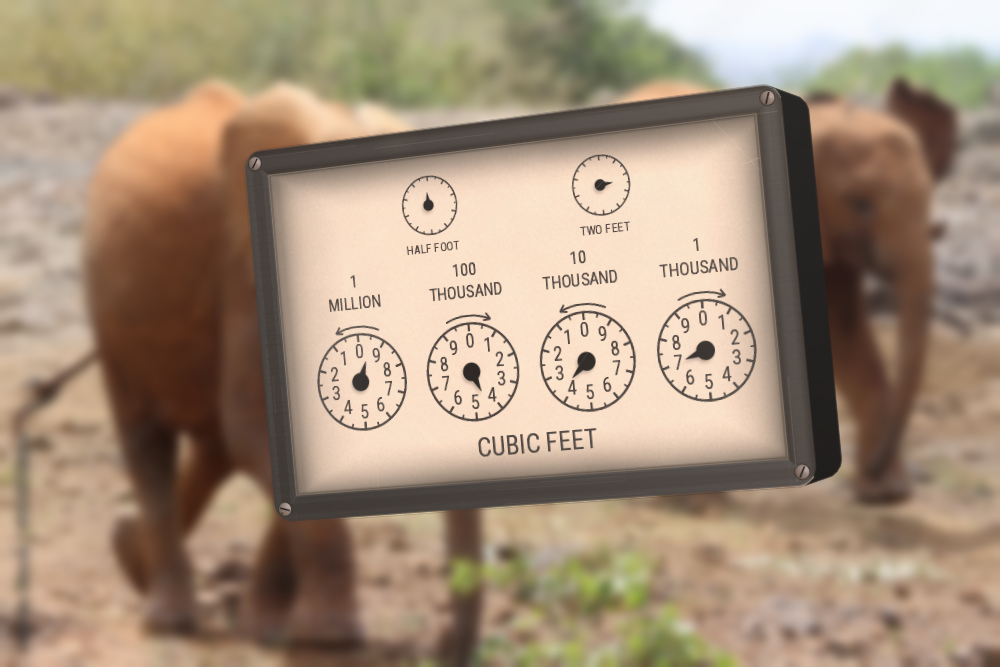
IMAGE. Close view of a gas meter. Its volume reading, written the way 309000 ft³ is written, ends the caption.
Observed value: 943700 ft³
